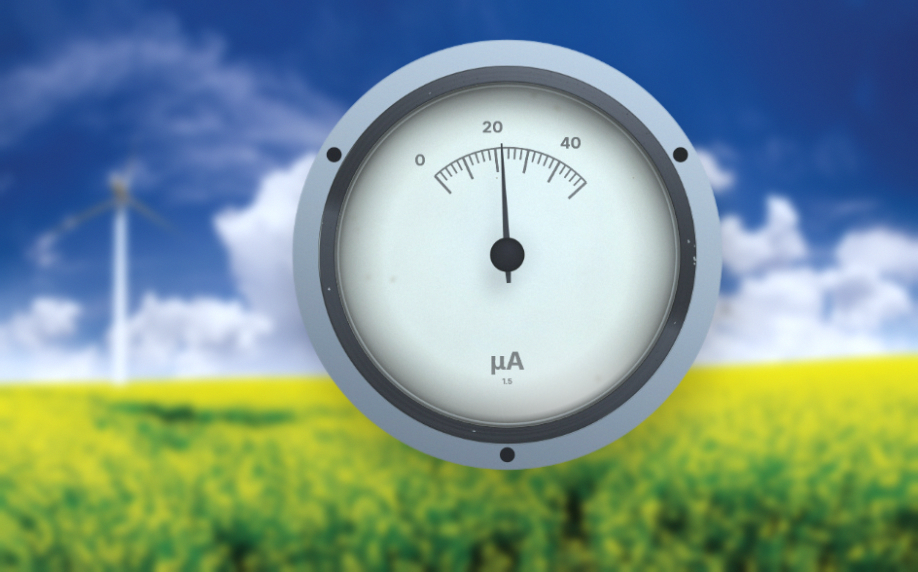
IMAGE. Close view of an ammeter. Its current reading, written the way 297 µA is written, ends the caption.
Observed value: 22 µA
